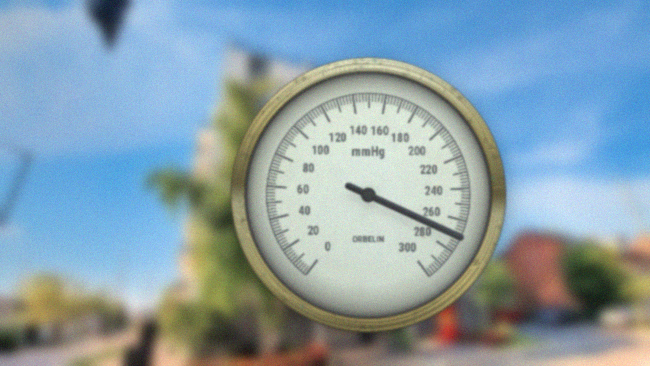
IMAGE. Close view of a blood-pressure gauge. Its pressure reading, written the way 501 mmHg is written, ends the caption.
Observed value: 270 mmHg
